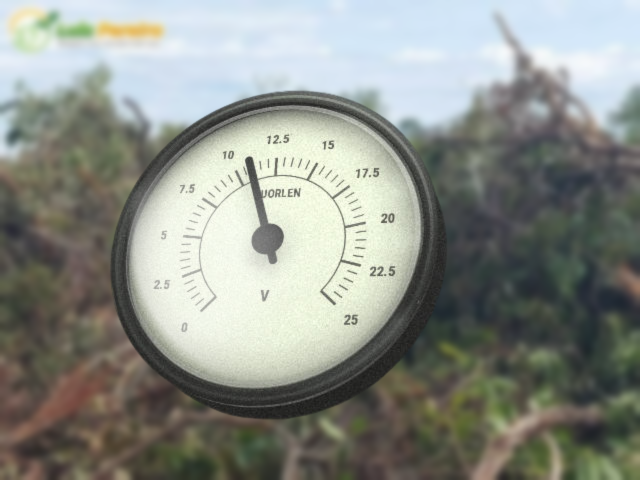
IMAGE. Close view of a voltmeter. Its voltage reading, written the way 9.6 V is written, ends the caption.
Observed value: 11 V
